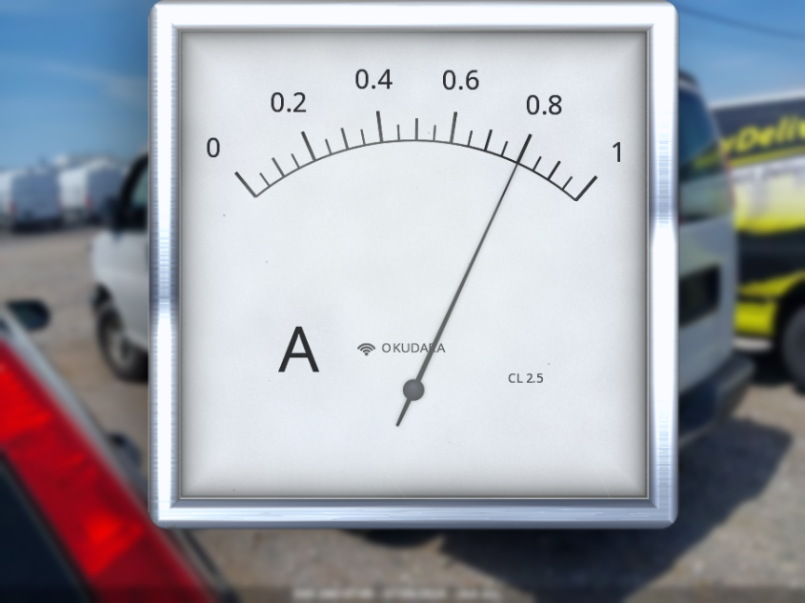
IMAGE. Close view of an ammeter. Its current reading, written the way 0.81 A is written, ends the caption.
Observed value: 0.8 A
